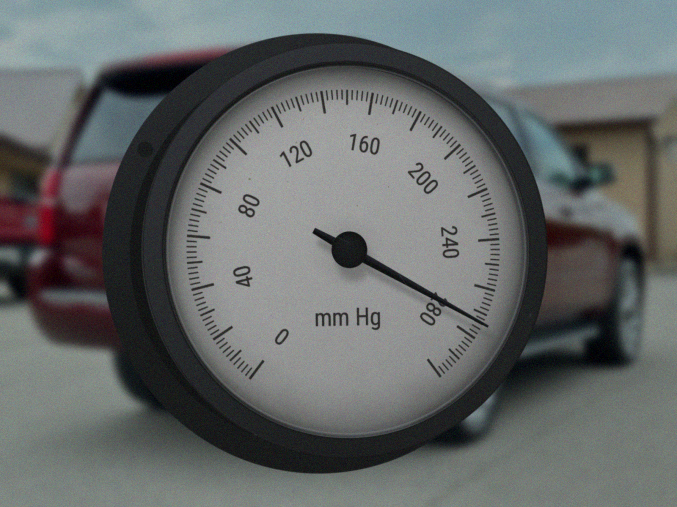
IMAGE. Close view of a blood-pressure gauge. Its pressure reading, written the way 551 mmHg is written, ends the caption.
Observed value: 274 mmHg
